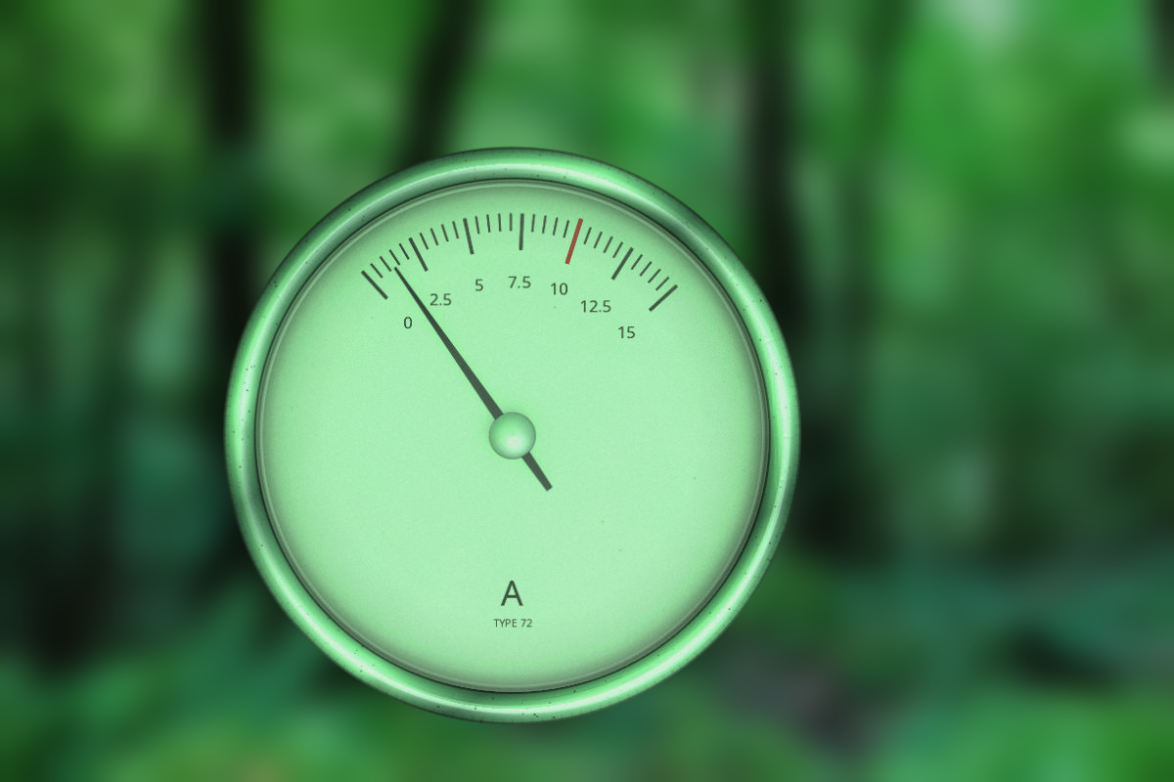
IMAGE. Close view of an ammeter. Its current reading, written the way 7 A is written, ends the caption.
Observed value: 1.25 A
